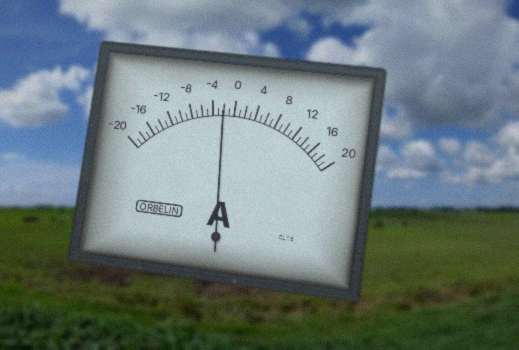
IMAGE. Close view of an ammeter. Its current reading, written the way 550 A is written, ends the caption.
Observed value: -2 A
